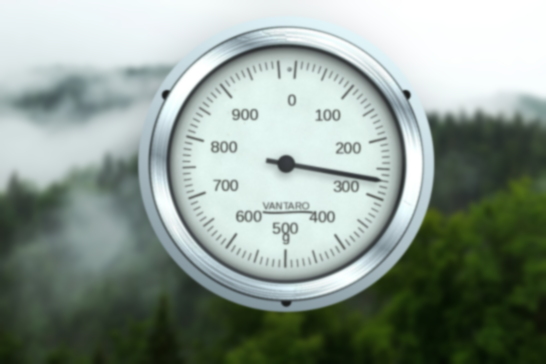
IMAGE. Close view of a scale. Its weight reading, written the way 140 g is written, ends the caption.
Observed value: 270 g
